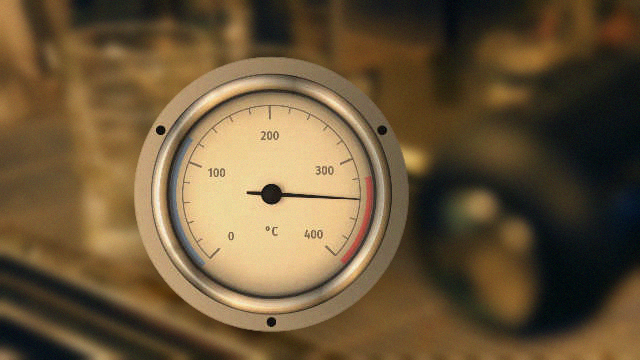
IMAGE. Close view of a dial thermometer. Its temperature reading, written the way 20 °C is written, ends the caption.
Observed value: 340 °C
